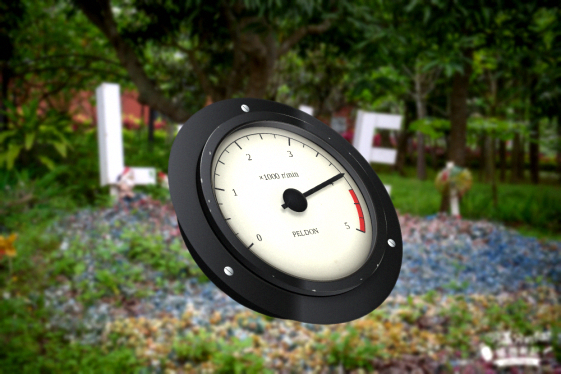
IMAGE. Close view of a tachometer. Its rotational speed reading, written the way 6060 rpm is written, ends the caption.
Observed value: 4000 rpm
